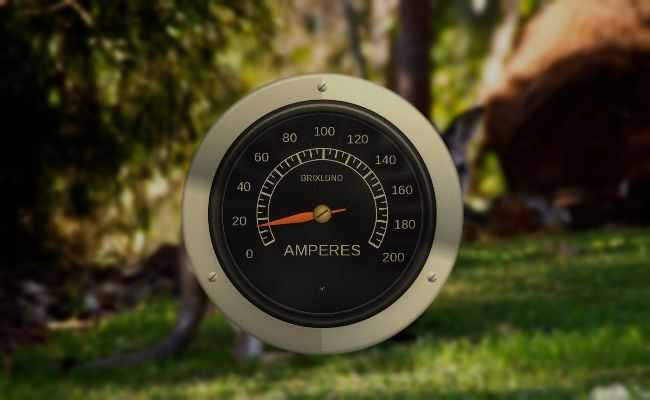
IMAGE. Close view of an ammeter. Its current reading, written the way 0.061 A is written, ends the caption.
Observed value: 15 A
